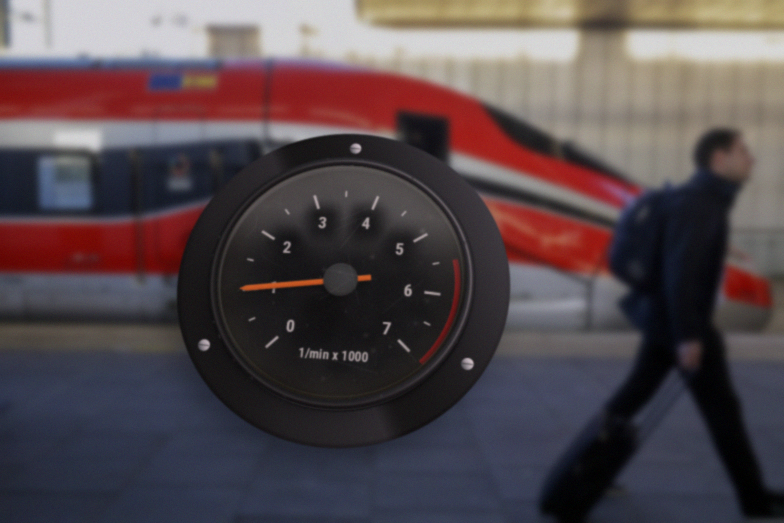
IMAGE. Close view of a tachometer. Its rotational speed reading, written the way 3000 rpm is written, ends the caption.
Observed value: 1000 rpm
